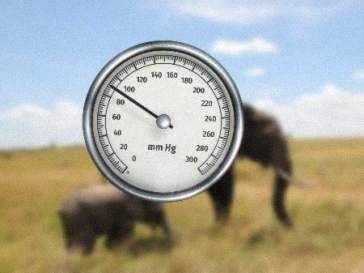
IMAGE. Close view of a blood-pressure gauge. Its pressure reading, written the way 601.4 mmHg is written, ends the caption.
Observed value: 90 mmHg
